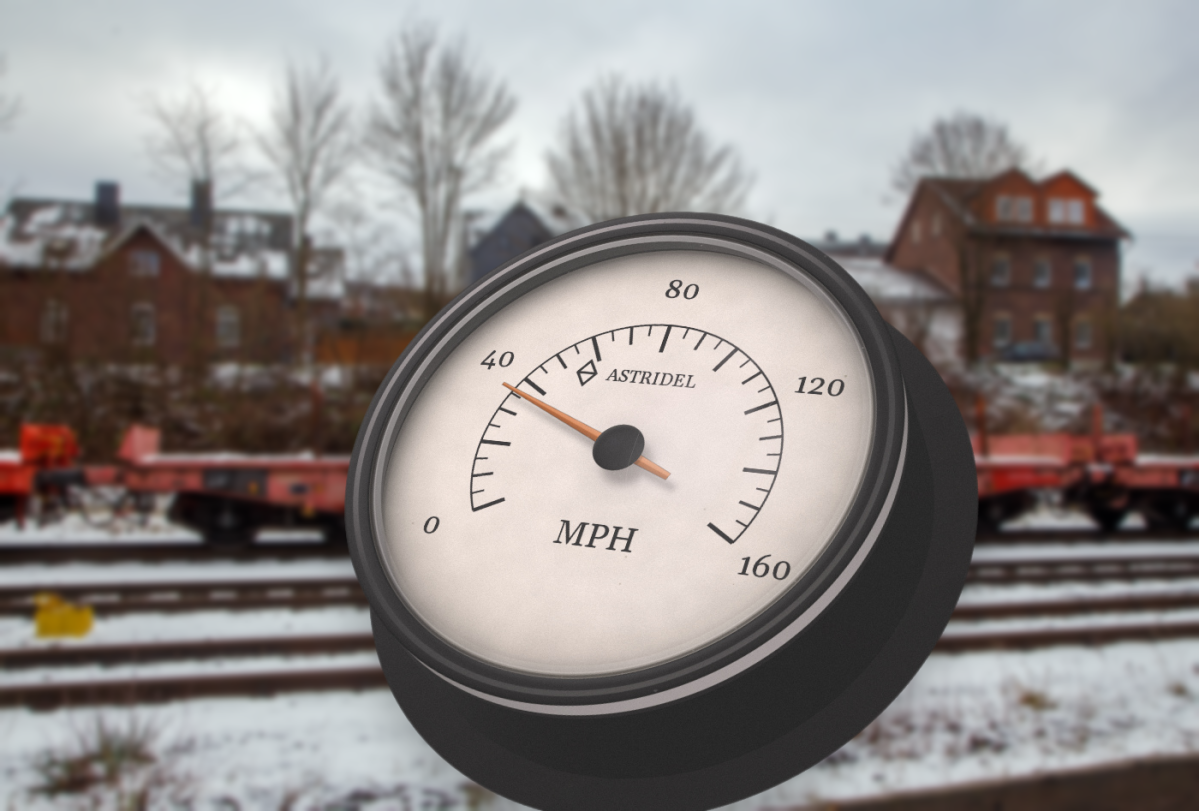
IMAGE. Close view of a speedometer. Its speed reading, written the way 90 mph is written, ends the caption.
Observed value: 35 mph
